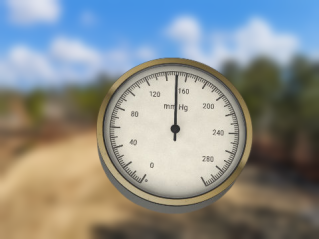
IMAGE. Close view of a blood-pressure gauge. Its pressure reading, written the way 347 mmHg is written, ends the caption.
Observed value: 150 mmHg
